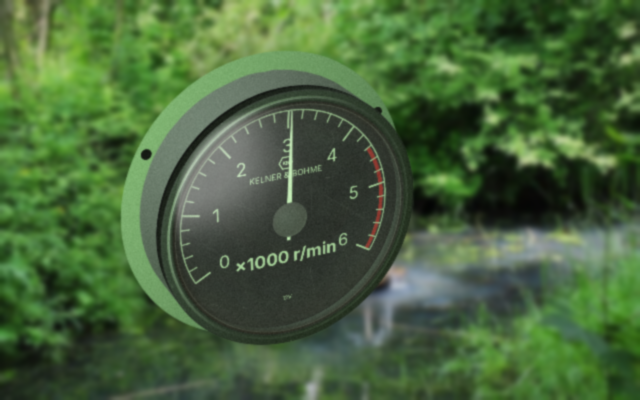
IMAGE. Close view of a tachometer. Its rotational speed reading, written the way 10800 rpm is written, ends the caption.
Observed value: 3000 rpm
